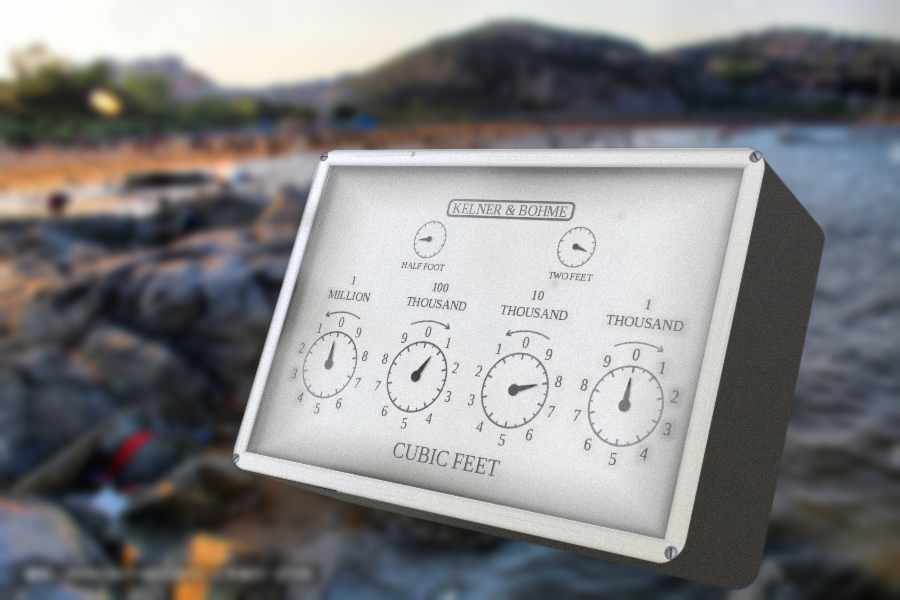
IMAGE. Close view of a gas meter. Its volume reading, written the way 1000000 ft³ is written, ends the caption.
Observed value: 8000 ft³
